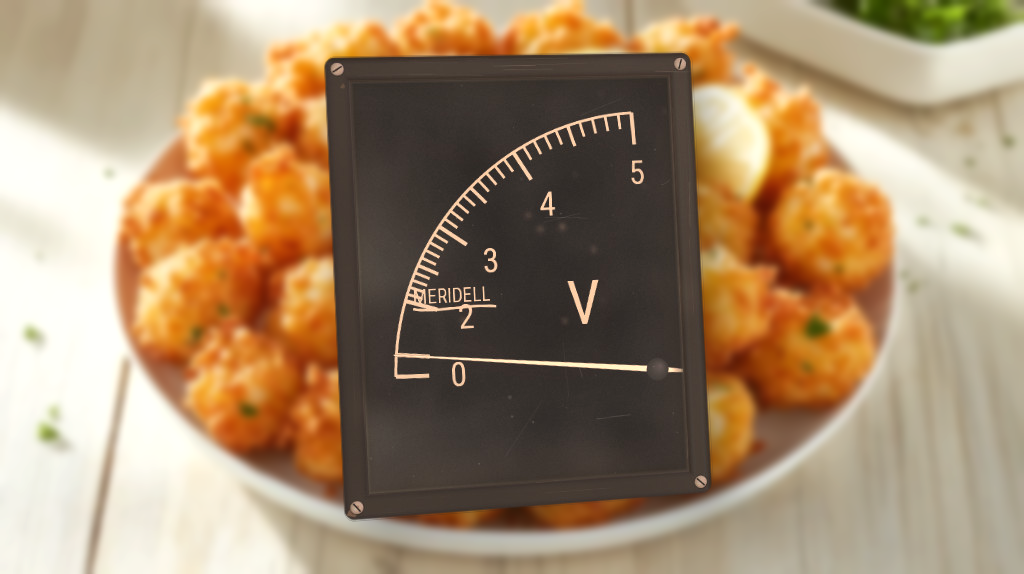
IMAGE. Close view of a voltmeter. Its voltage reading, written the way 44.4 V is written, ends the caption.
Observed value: 1 V
